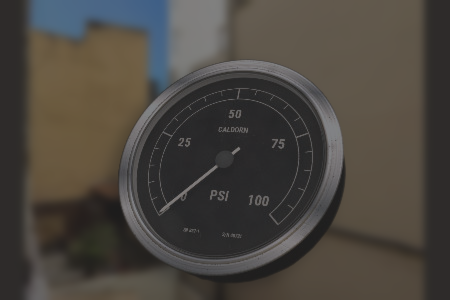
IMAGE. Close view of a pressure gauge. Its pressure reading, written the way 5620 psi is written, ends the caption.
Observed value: 0 psi
